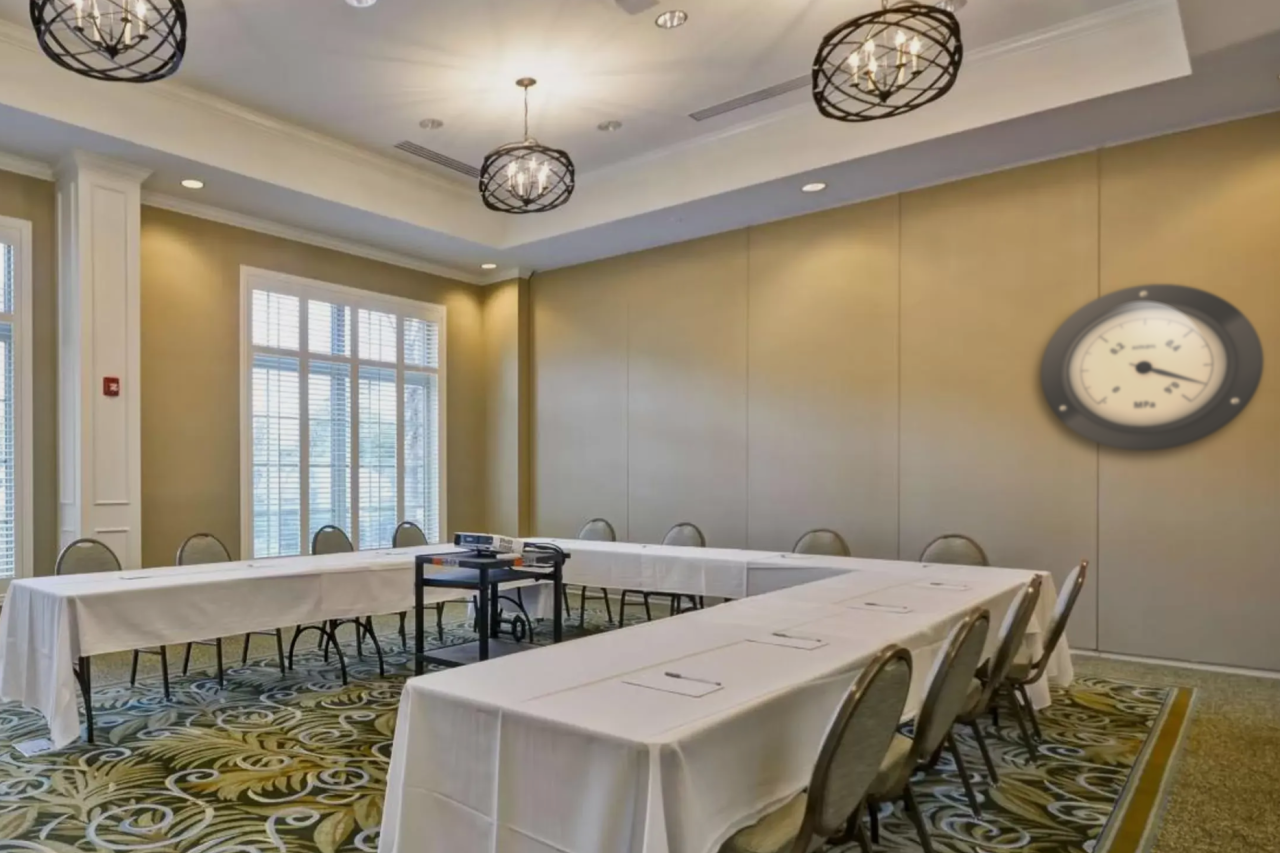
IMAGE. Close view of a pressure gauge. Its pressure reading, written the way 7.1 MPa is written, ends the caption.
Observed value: 0.55 MPa
